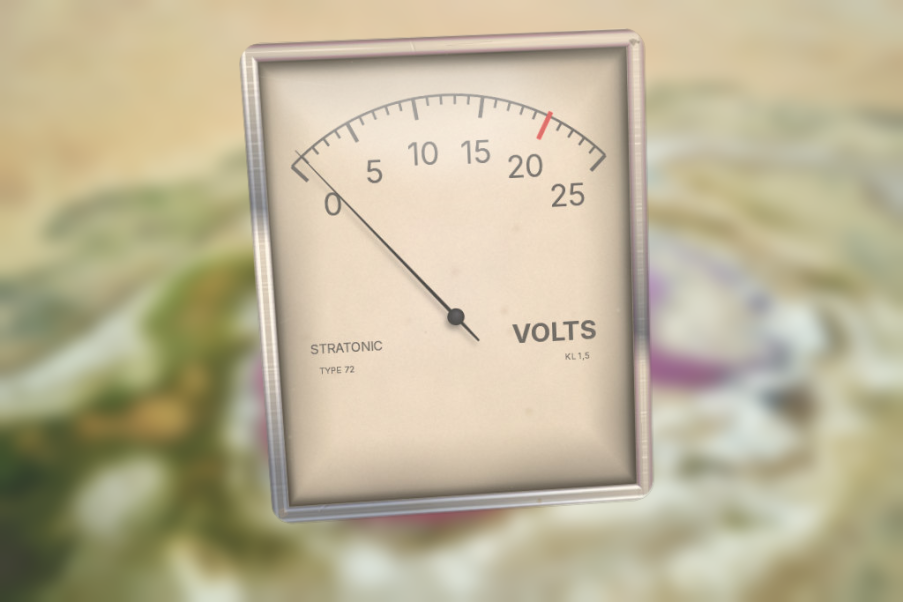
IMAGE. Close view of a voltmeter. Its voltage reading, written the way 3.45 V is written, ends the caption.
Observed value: 1 V
